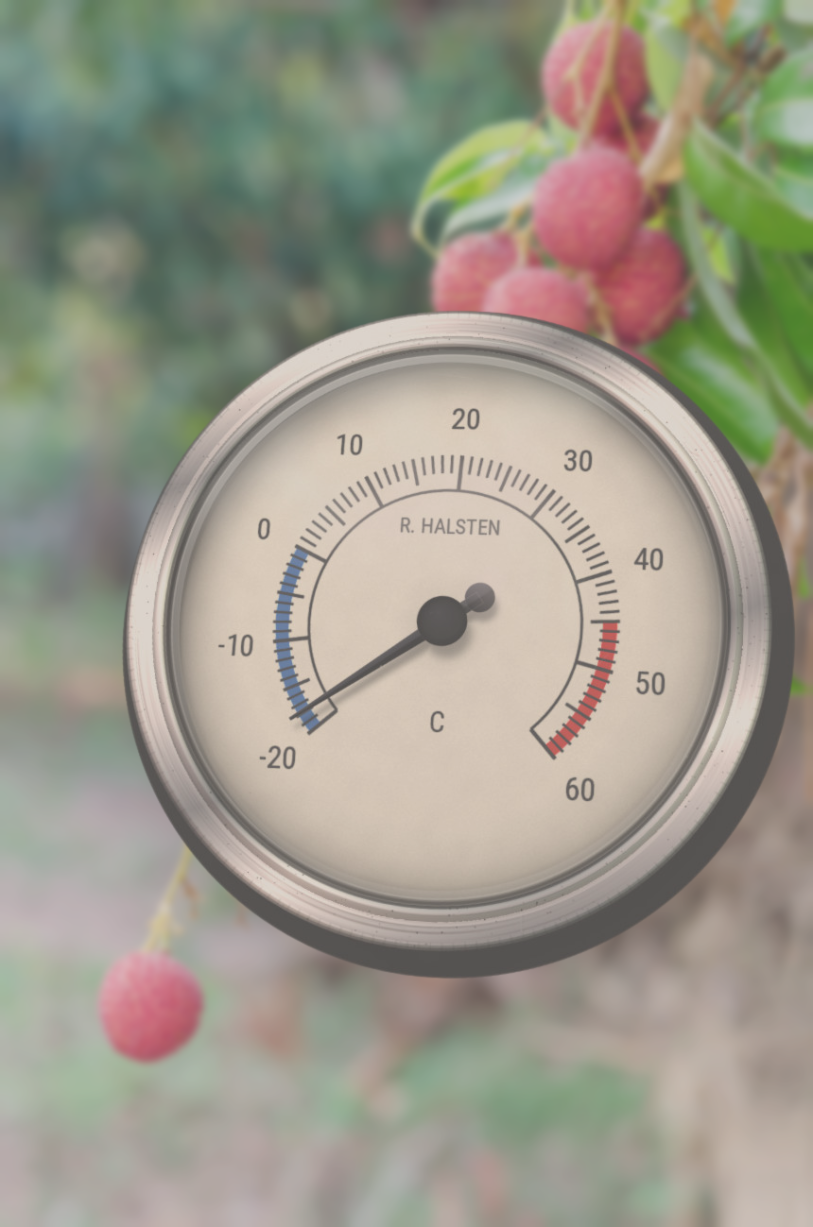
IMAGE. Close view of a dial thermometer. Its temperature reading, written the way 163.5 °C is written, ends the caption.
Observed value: -18 °C
